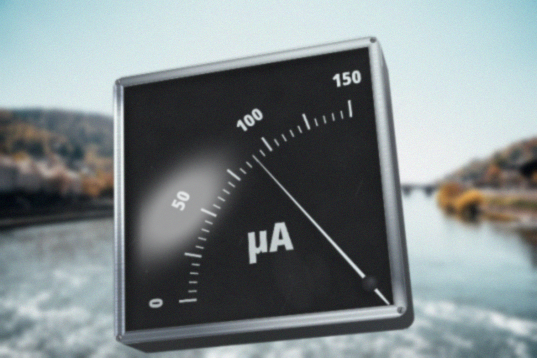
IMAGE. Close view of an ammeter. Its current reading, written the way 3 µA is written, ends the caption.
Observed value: 90 µA
